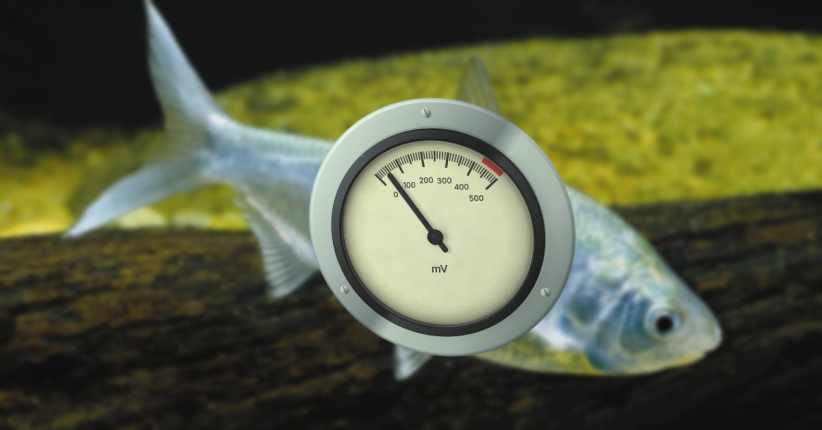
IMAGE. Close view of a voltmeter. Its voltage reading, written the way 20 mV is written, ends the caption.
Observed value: 50 mV
